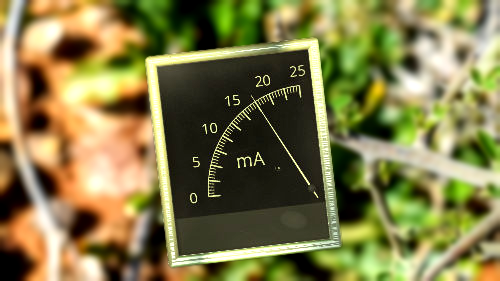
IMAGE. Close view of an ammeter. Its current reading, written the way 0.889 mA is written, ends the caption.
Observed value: 17.5 mA
